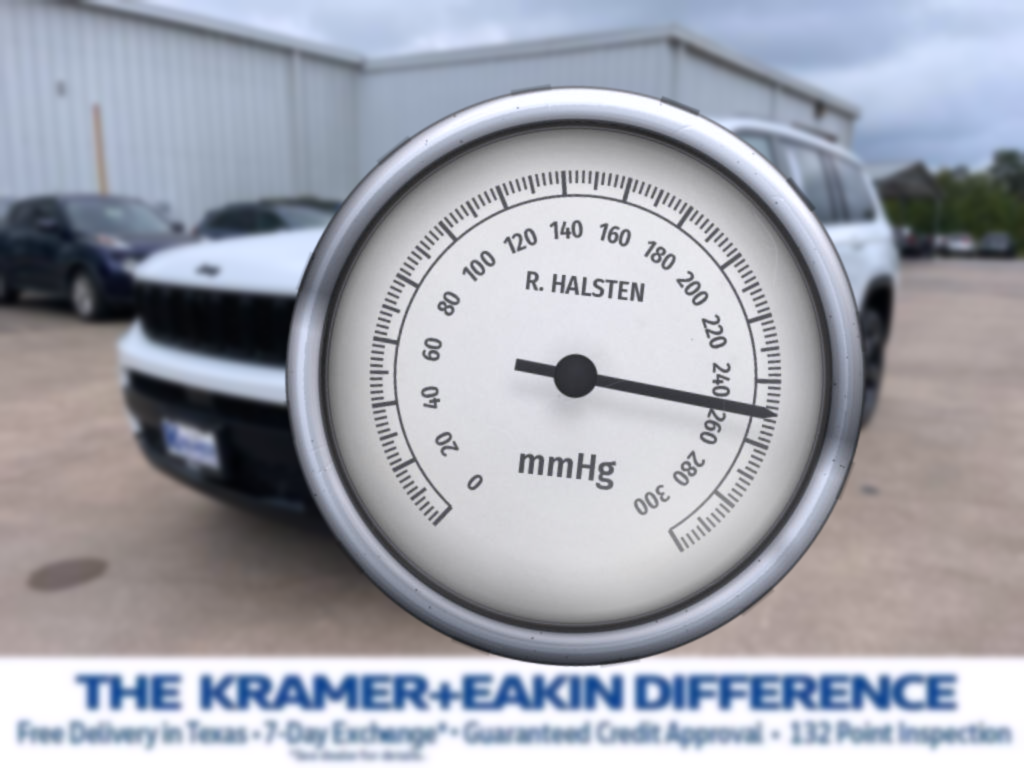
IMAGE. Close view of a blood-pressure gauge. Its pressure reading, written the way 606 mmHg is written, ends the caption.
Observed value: 250 mmHg
